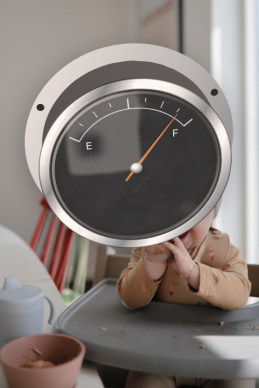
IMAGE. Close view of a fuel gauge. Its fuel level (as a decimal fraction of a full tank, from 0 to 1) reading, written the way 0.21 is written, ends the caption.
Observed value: 0.875
